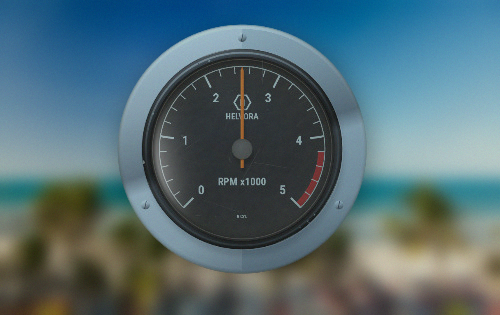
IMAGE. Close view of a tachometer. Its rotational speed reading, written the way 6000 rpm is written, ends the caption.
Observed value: 2500 rpm
